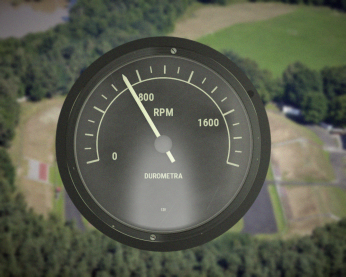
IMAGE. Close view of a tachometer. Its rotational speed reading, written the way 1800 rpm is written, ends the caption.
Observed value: 700 rpm
